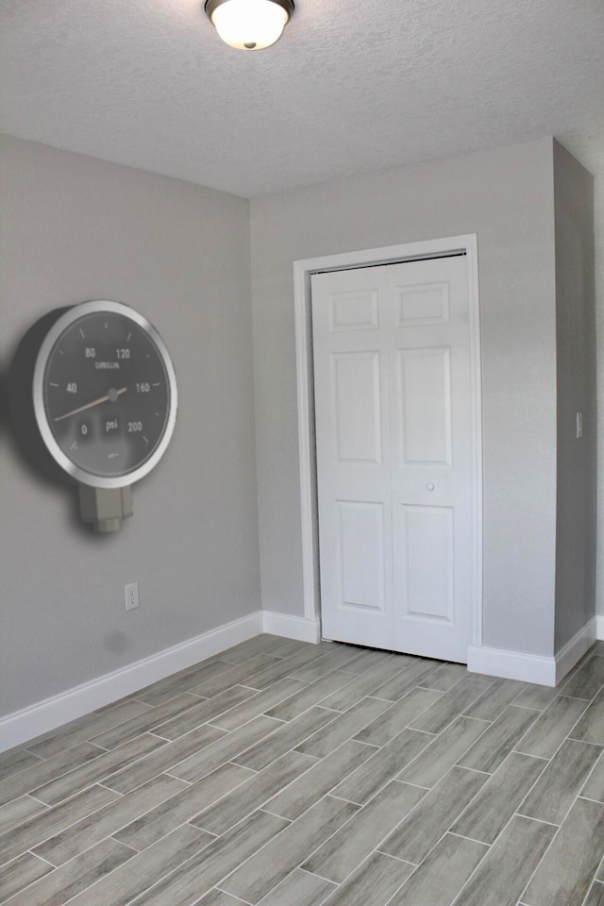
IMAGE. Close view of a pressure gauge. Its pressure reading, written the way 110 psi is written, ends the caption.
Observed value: 20 psi
